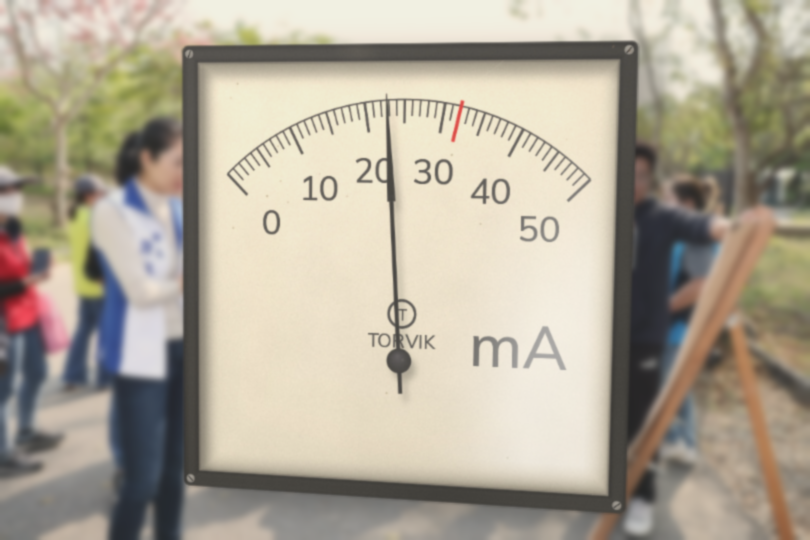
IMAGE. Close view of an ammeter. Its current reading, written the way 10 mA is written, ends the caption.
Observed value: 23 mA
